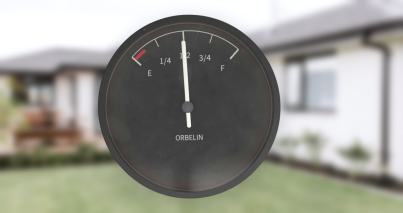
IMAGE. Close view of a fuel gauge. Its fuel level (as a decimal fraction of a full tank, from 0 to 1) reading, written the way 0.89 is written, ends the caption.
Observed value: 0.5
